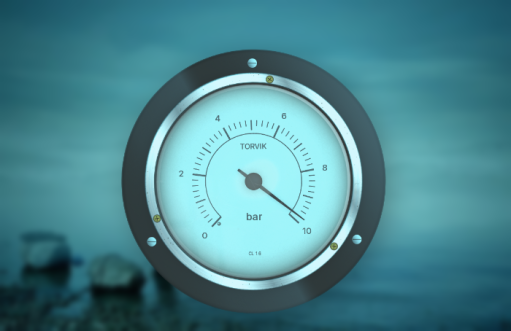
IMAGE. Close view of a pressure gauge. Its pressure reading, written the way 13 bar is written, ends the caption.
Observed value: 9.8 bar
